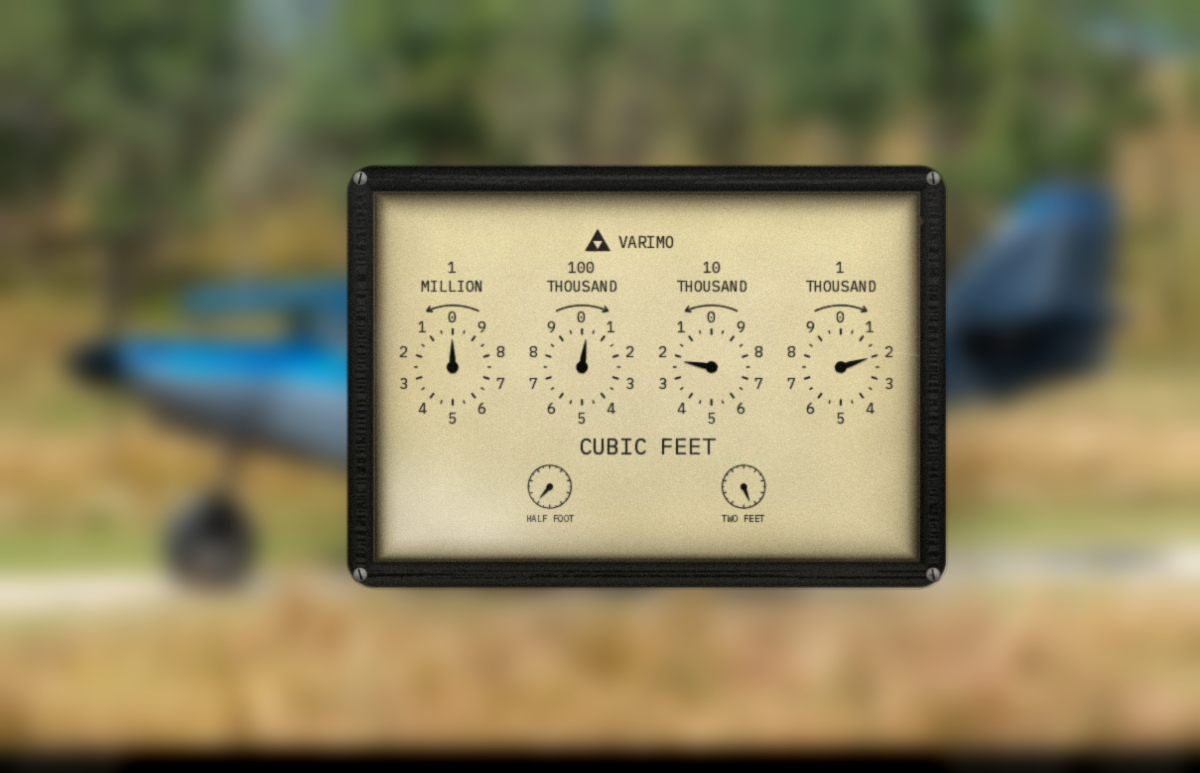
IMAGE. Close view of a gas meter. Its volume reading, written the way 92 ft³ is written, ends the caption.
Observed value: 2200 ft³
